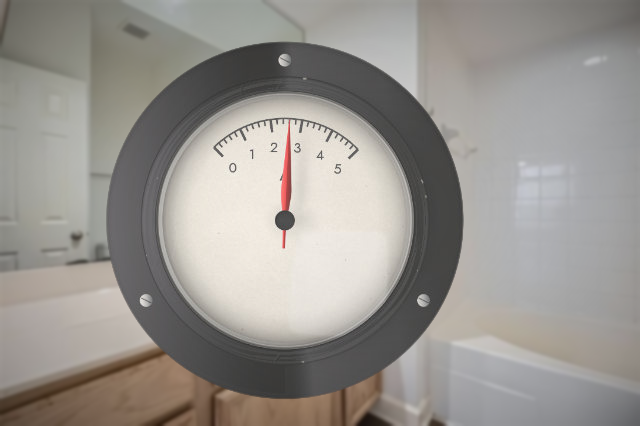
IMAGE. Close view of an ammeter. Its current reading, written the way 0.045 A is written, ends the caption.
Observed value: 2.6 A
